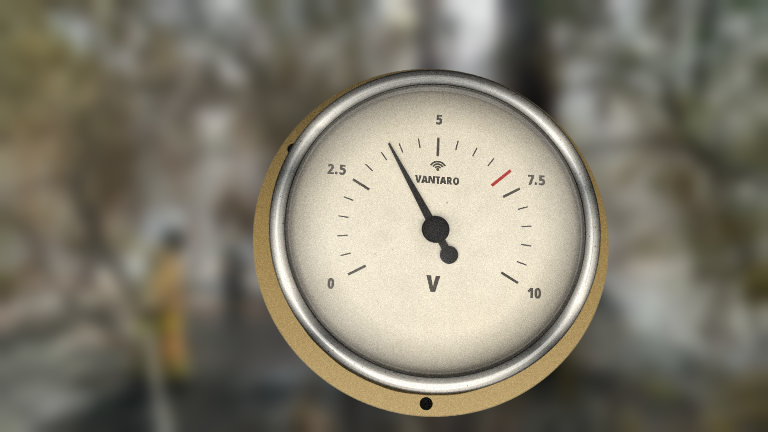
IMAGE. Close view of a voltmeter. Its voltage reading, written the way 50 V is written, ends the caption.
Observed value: 3.75 V
